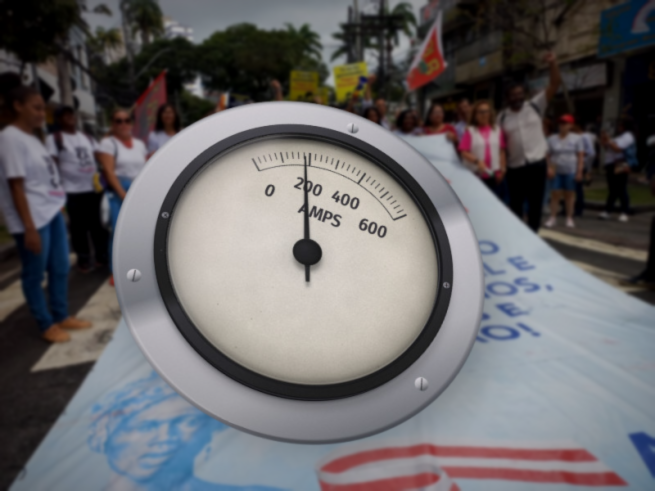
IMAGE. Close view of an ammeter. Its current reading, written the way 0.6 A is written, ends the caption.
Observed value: 180 A
